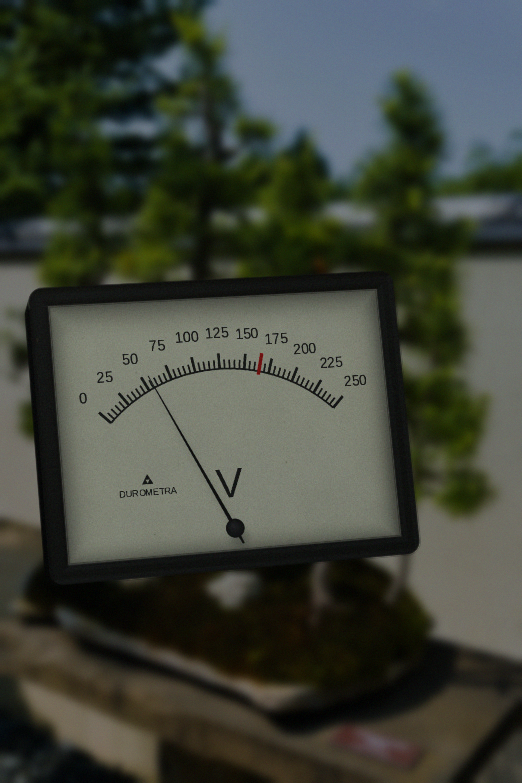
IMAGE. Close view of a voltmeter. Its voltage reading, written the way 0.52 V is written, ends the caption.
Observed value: 55 V
